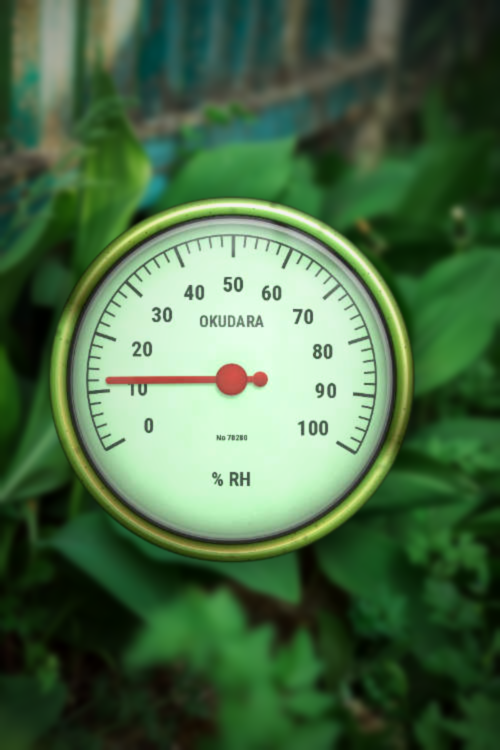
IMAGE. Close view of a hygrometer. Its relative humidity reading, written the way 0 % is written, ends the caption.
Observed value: 12 %
